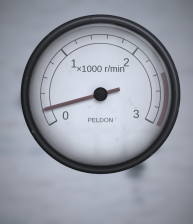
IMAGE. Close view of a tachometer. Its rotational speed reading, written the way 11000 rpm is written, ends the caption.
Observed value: 200 rpm
